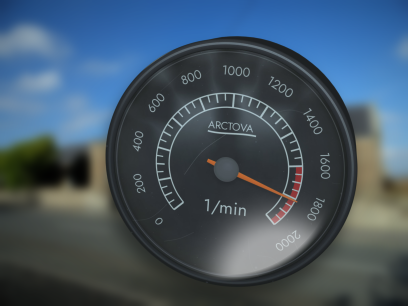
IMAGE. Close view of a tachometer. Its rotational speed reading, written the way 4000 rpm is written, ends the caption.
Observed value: 1800 rpm
